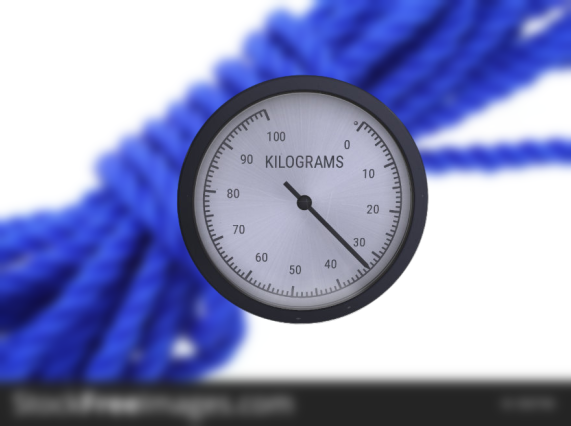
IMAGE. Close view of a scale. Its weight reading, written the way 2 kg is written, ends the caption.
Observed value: 33 kg
